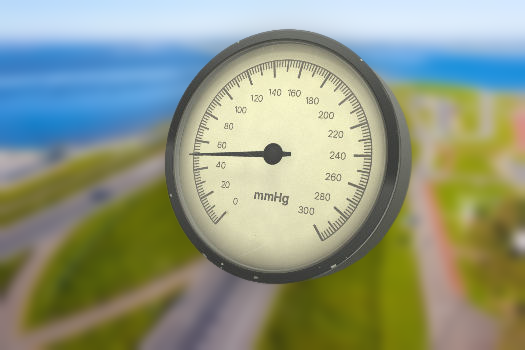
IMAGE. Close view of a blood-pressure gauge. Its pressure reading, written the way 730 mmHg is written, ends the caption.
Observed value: 50 mmHg
